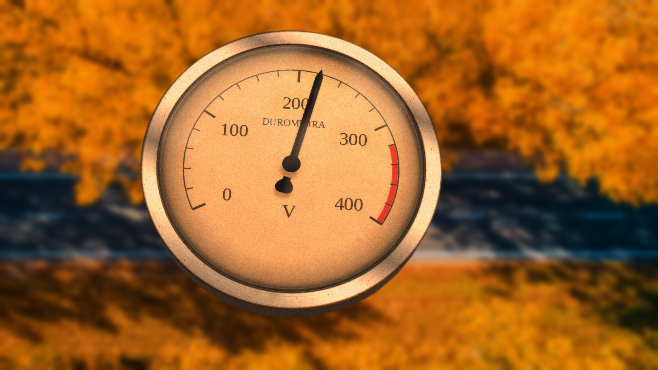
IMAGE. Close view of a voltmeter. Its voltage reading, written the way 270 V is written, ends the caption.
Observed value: 220 V
